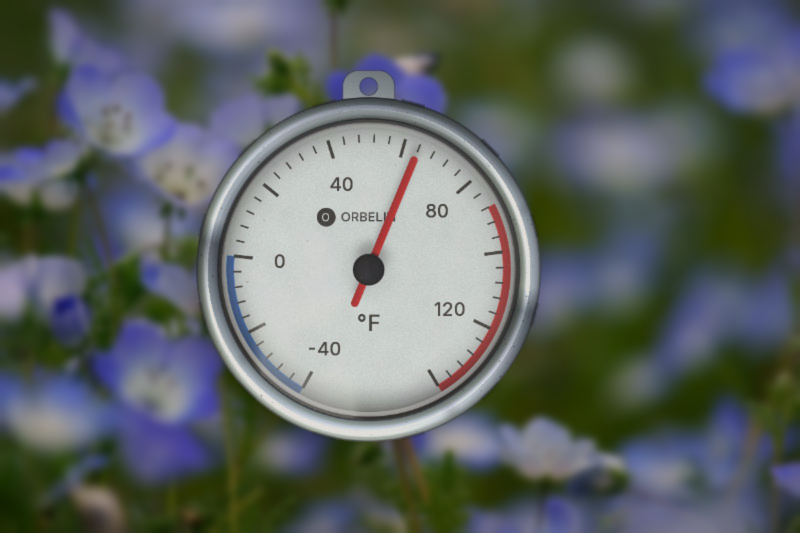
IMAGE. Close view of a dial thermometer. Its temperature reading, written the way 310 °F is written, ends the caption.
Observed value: 64 °F
